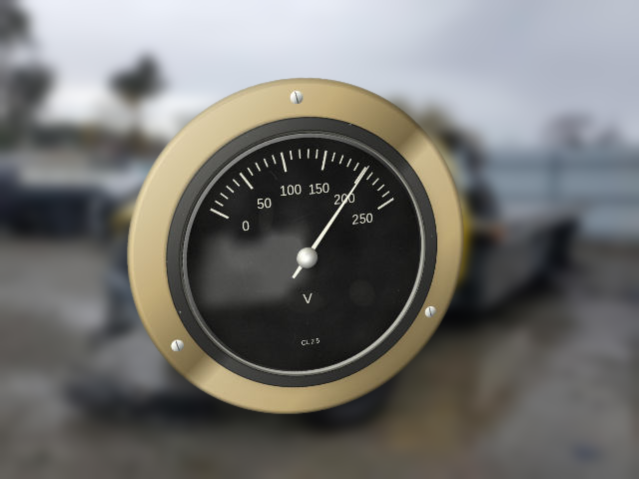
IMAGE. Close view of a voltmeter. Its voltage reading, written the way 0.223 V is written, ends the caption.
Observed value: 200 V
